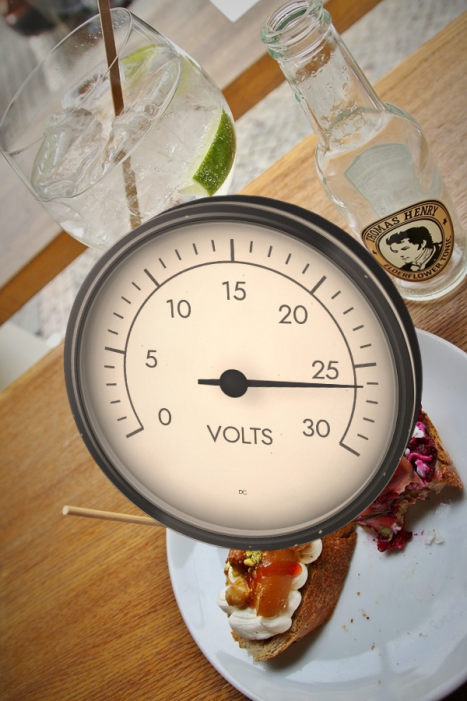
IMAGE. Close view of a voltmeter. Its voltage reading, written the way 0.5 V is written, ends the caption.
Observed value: 26 V
